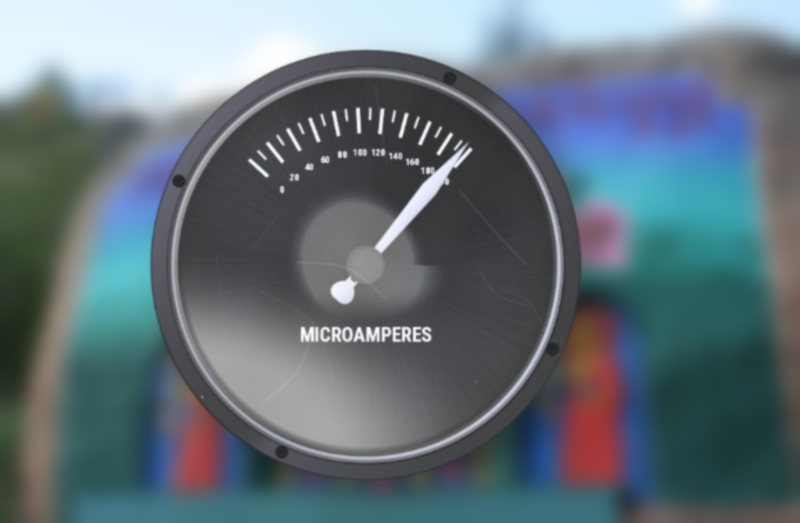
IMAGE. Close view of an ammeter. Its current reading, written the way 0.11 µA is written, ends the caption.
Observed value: 195 µA
